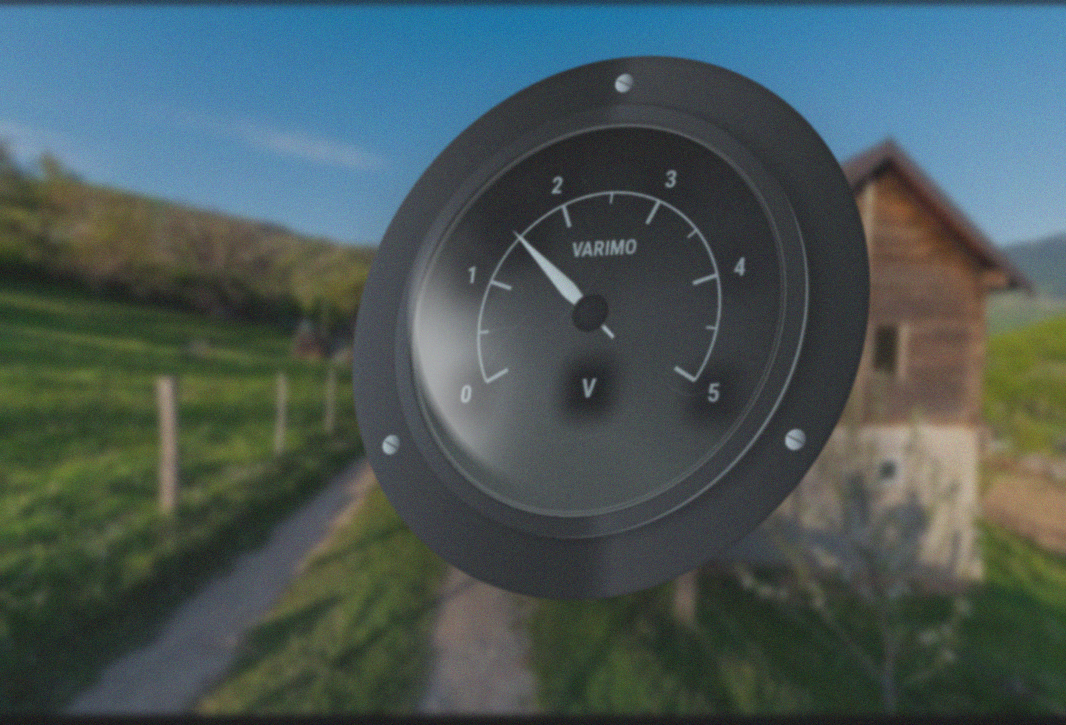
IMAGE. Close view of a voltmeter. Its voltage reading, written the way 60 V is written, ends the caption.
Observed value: 1.5 V
